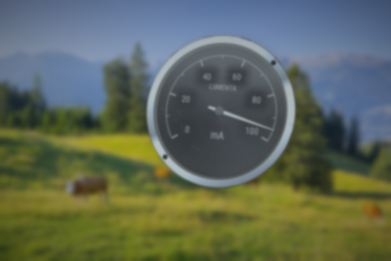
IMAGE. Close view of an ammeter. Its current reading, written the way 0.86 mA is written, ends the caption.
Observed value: 95 mA
